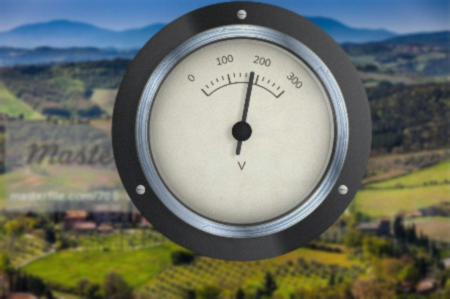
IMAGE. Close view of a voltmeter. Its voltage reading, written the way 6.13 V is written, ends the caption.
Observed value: 180 V
